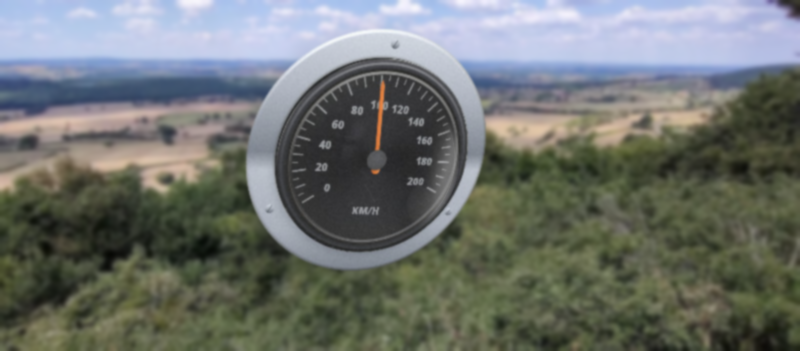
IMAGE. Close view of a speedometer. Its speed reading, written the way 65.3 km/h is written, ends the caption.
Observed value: 100 km/h
